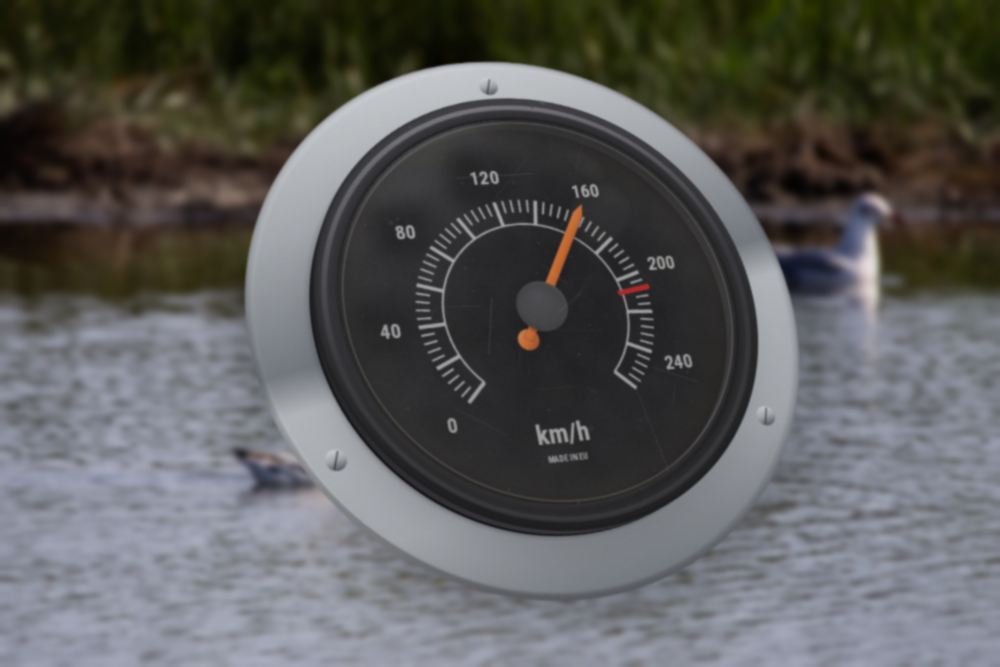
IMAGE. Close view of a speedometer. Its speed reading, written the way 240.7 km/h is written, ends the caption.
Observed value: 160 km/h
